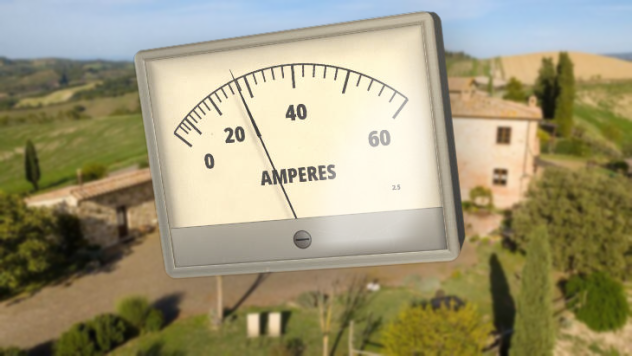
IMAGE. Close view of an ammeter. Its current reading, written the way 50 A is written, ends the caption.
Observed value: 28 A
